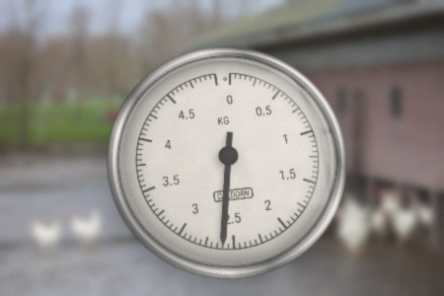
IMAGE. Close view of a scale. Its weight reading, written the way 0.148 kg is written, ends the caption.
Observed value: 2.6 kg
